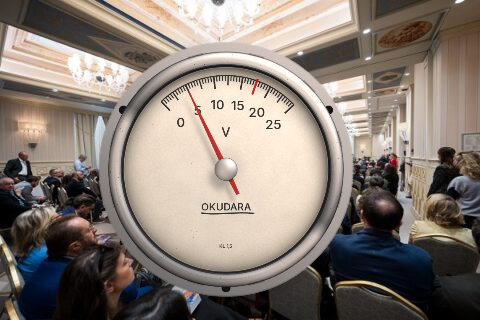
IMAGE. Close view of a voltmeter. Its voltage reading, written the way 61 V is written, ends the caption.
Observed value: 5 V
